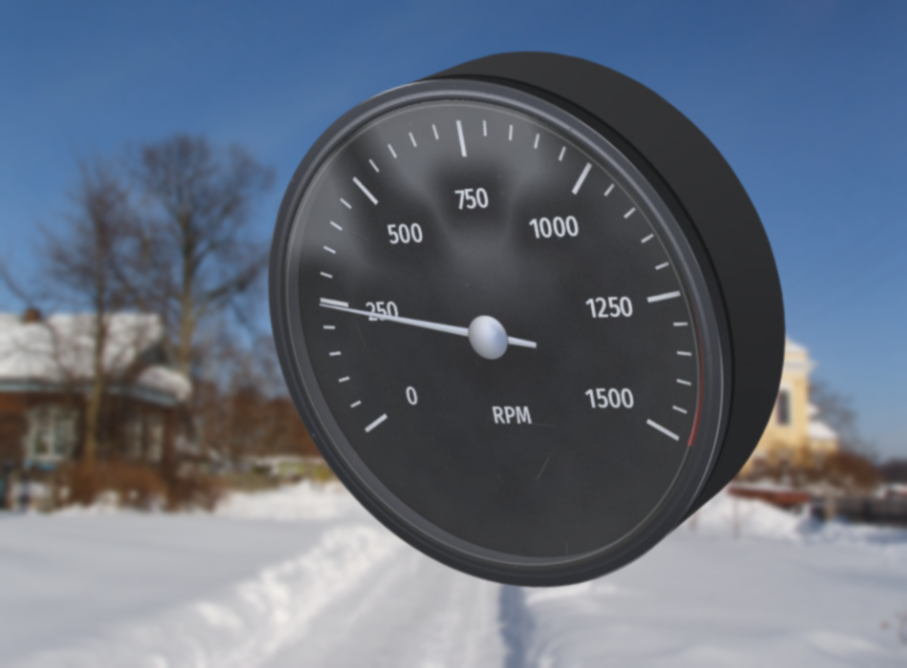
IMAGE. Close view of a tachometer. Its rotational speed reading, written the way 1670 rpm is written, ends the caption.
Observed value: 250 rpm
